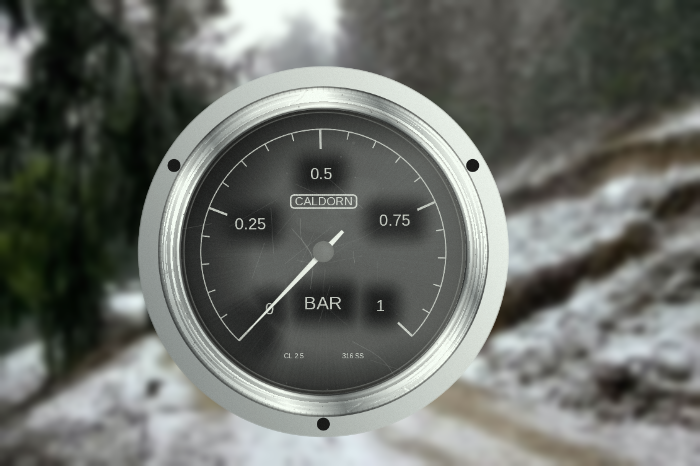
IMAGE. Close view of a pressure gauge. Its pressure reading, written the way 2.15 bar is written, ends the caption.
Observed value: 0 bar
